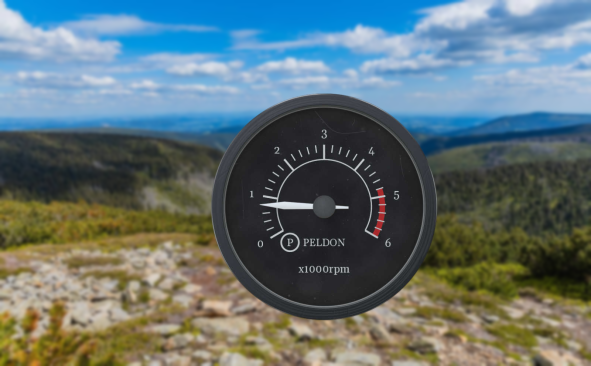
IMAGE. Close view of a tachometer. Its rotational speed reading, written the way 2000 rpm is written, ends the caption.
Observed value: 800 rpm
